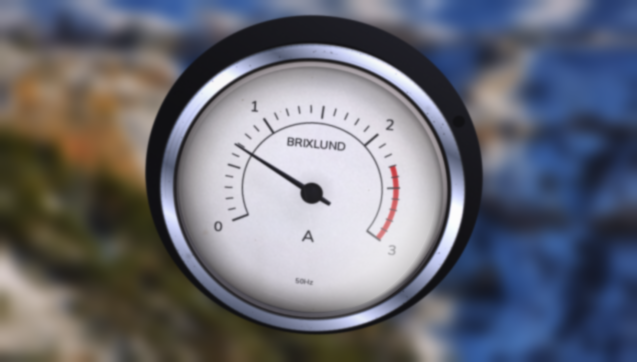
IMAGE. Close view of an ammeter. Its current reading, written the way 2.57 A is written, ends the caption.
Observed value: 0.7 A
